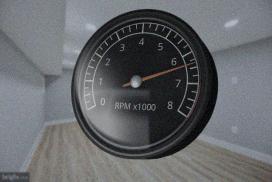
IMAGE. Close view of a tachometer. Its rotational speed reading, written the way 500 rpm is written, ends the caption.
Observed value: 6375 rpm
